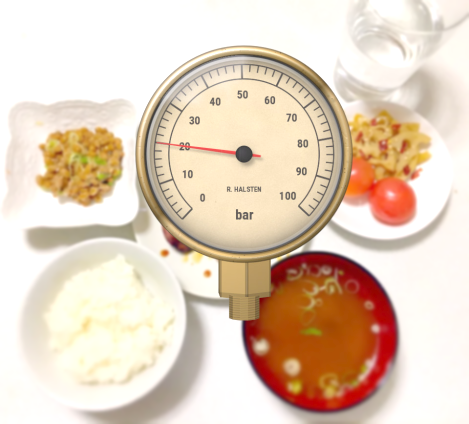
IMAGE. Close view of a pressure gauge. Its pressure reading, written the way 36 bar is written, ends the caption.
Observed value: 20 bar
